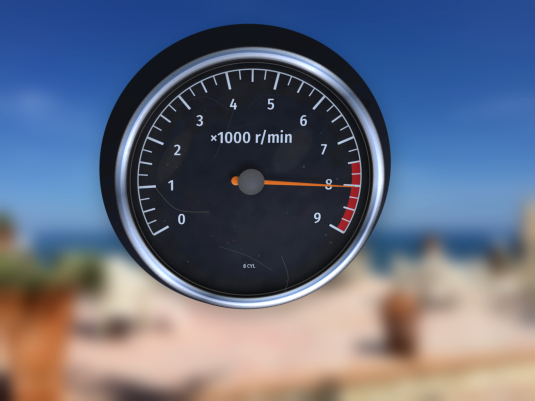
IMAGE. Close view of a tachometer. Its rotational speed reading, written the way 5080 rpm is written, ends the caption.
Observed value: 8000 rpm
